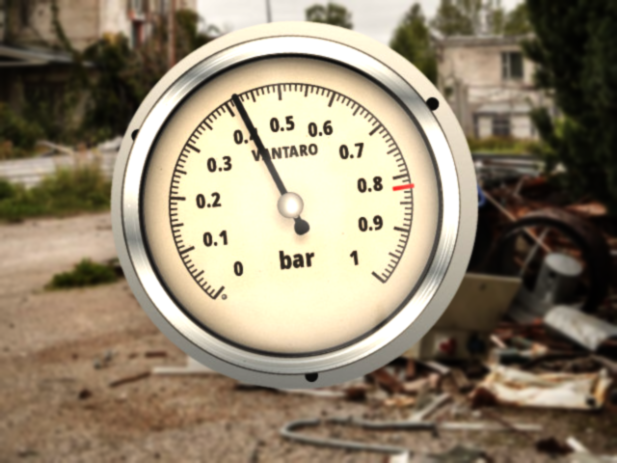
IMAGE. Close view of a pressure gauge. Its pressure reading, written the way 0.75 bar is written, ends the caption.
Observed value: 0.42 bar
